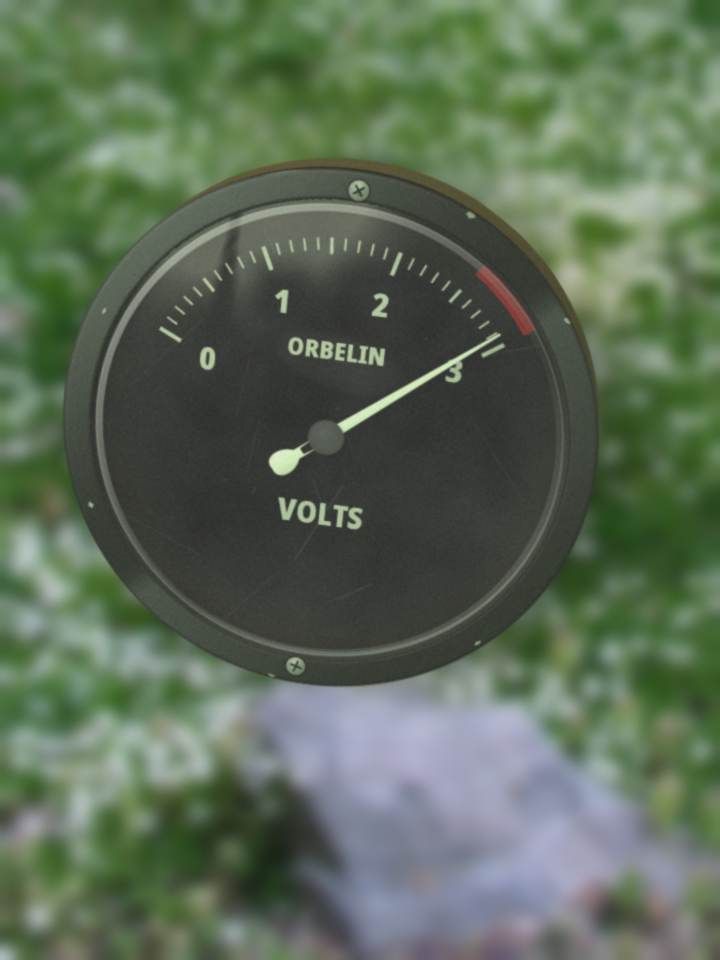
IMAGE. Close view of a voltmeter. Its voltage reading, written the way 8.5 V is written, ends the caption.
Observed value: 2.9 V
